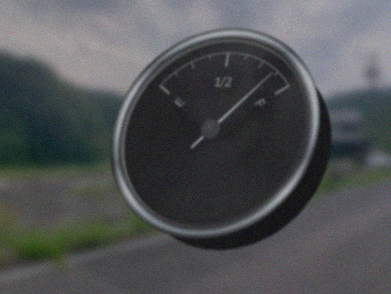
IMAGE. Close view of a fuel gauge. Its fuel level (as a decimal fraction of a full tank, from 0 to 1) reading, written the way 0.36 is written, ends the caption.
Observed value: 0.875
